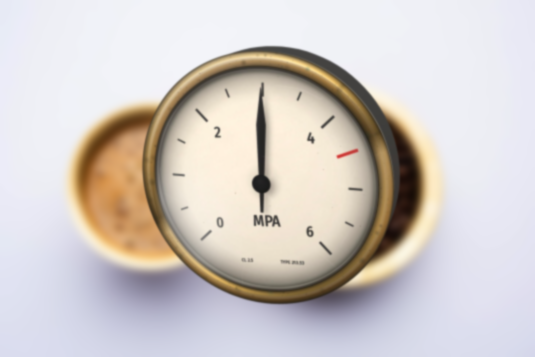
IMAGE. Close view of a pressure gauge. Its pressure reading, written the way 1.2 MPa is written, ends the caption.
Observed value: 3 MPa
